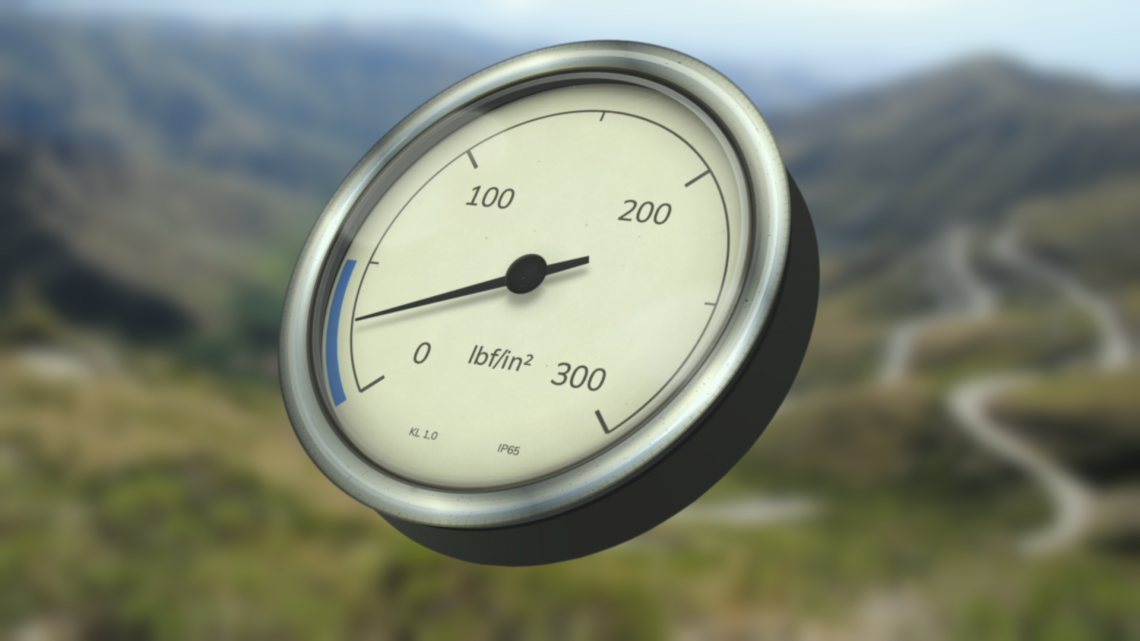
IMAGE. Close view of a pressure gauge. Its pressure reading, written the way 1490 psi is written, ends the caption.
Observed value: 25 psi
